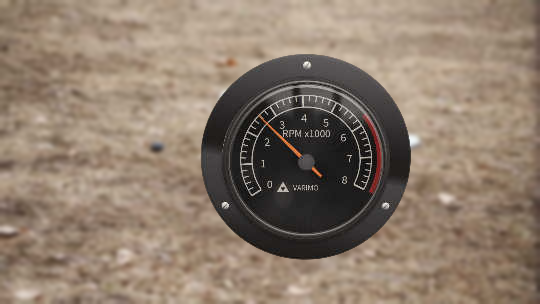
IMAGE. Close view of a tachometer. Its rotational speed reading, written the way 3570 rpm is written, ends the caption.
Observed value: 2600 rpm
